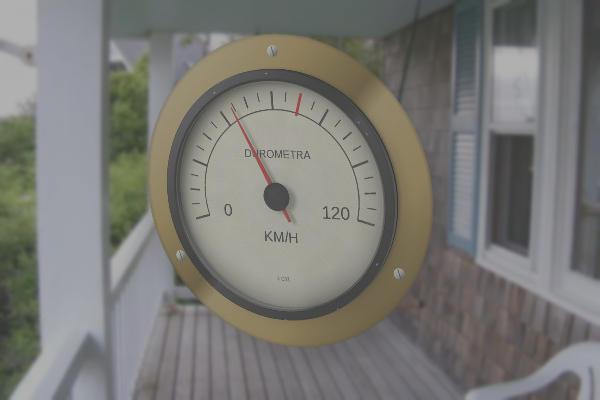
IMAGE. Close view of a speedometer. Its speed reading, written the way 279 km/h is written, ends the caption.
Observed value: 45 km/h
